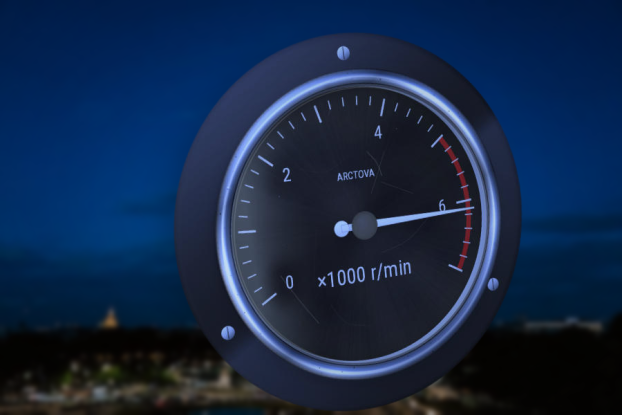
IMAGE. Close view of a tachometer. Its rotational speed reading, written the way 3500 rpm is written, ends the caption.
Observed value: 6100 rpm
